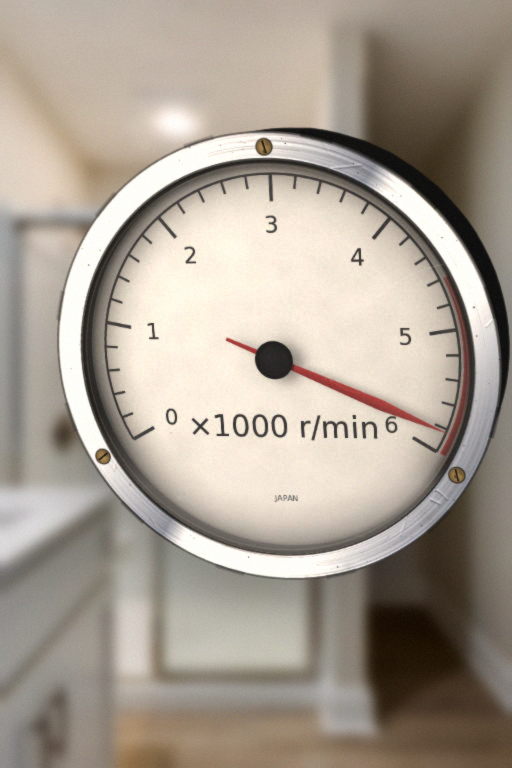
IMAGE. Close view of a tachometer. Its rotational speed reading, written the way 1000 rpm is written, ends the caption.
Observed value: 5800 rpm
